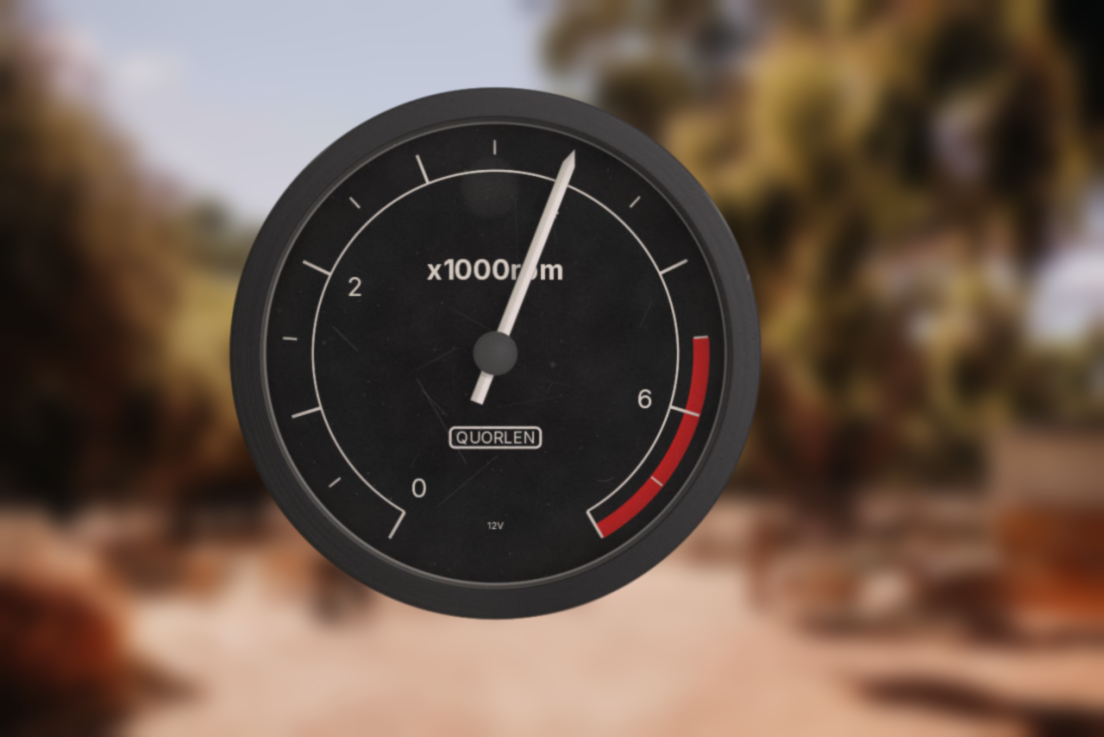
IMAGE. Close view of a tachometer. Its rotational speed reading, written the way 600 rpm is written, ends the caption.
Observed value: 4000 rpm
